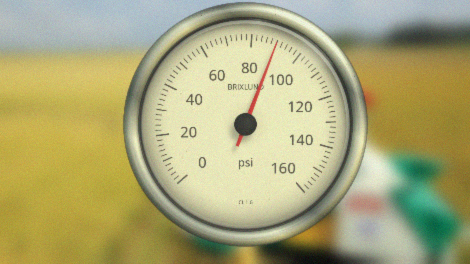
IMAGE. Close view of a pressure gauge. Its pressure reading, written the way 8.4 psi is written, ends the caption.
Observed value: 90 psi
